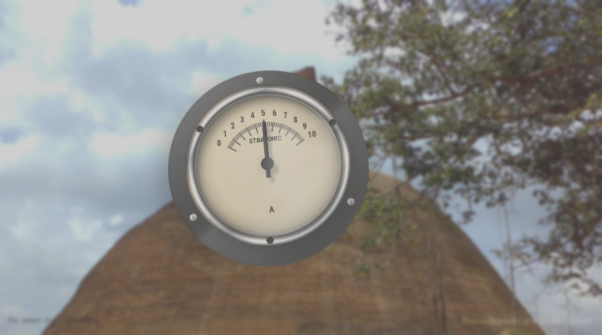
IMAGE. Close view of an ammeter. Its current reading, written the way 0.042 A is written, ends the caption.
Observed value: 5 A
